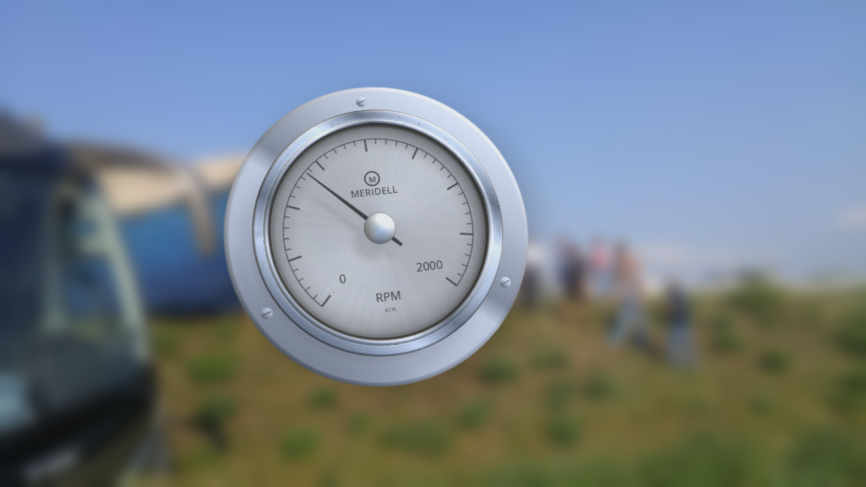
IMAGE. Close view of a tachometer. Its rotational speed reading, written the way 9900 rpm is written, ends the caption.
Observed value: 675 rpm
